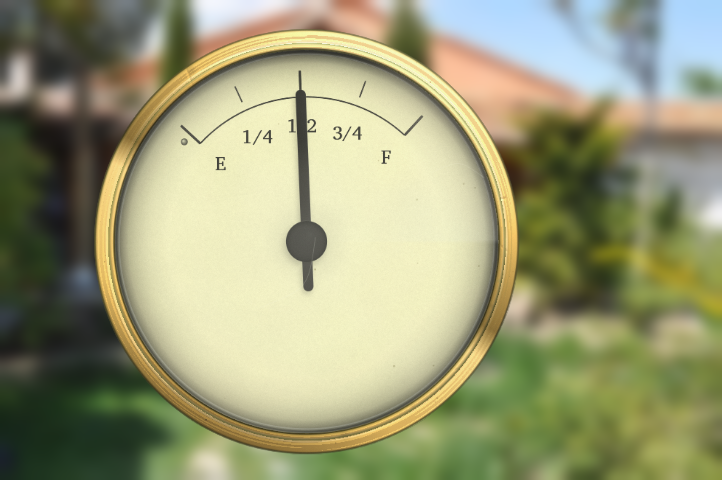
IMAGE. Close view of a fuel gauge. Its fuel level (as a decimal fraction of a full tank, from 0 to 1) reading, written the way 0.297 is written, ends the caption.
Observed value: 0.5
